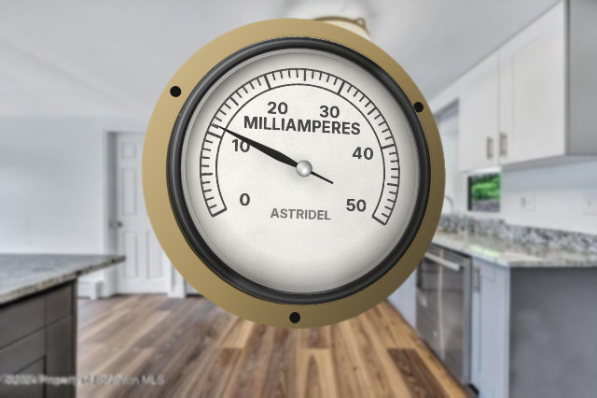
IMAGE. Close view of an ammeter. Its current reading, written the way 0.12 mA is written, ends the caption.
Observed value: 11 mA
